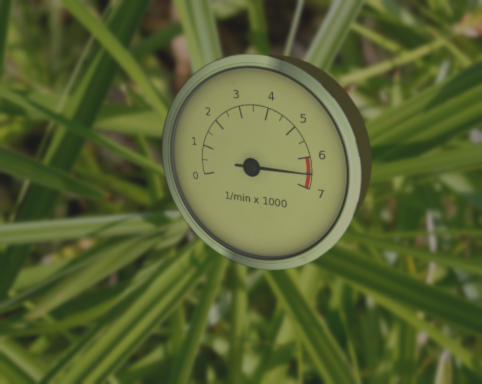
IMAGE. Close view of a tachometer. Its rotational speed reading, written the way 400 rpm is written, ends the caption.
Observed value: 6500 rpm
